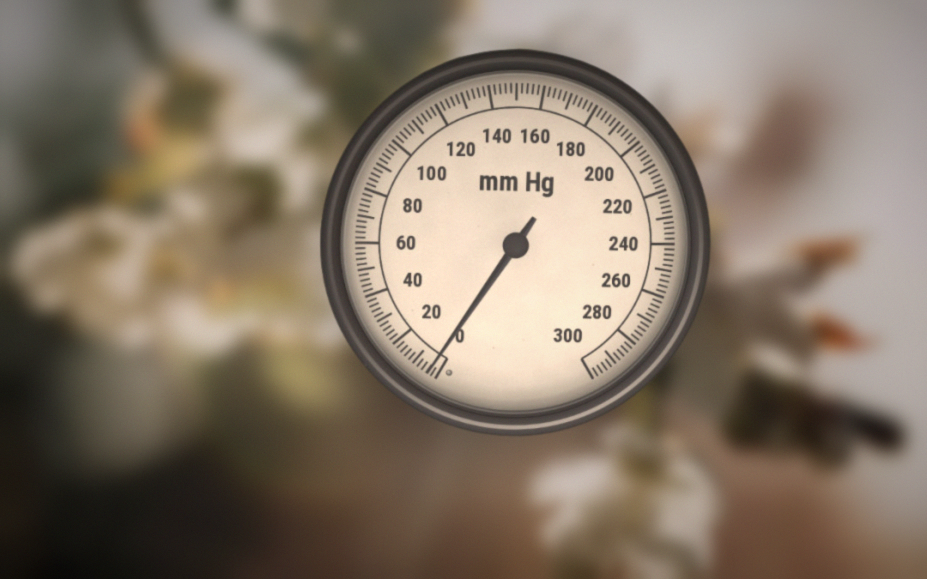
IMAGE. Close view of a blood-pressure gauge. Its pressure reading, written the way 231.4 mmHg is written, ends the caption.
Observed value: 4 mmHg
